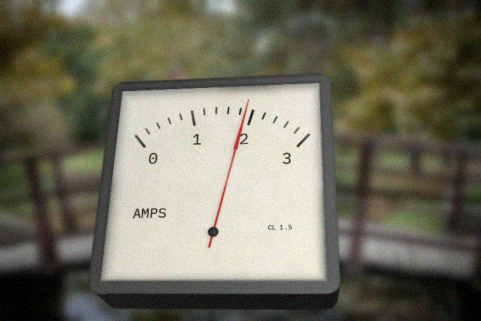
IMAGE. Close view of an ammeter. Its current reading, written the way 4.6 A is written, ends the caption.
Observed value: 1.9 A
